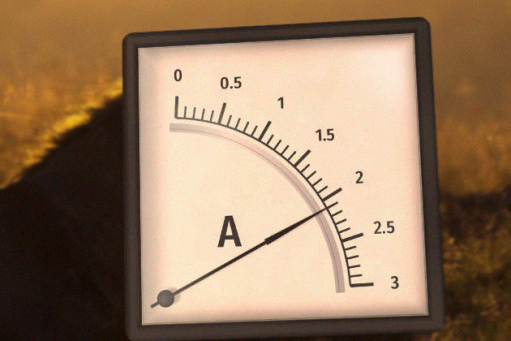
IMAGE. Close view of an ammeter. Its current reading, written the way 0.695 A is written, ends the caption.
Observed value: 2.1 A
